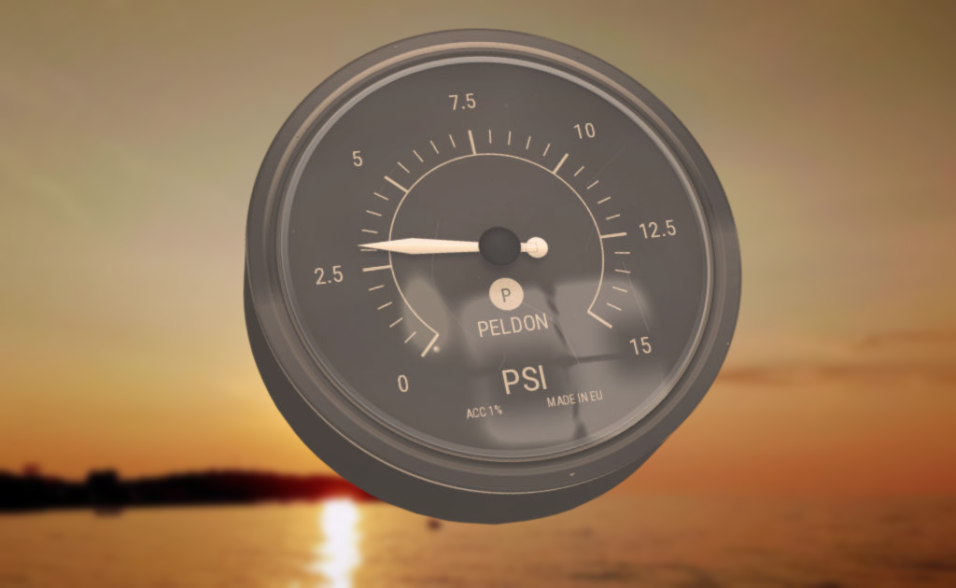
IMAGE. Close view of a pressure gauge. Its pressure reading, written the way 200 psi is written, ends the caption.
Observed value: 3 psi
